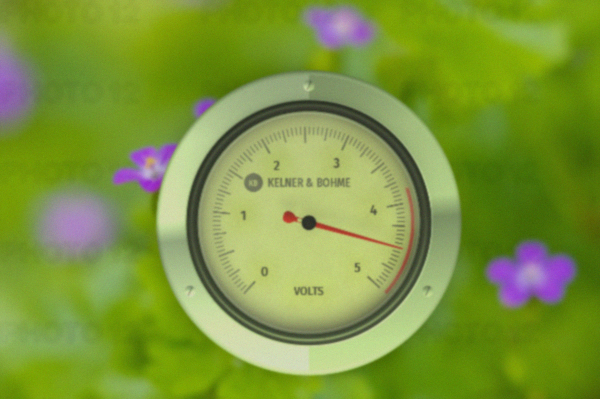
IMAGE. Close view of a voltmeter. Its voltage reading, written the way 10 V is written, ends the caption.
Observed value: 4.5 V
